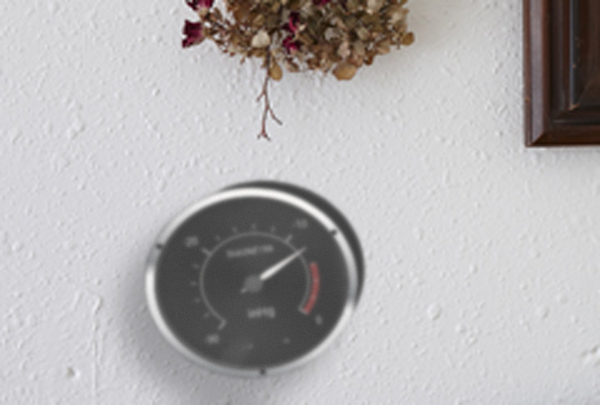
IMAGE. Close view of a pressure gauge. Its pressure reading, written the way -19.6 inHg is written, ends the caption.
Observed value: -8 inHg
